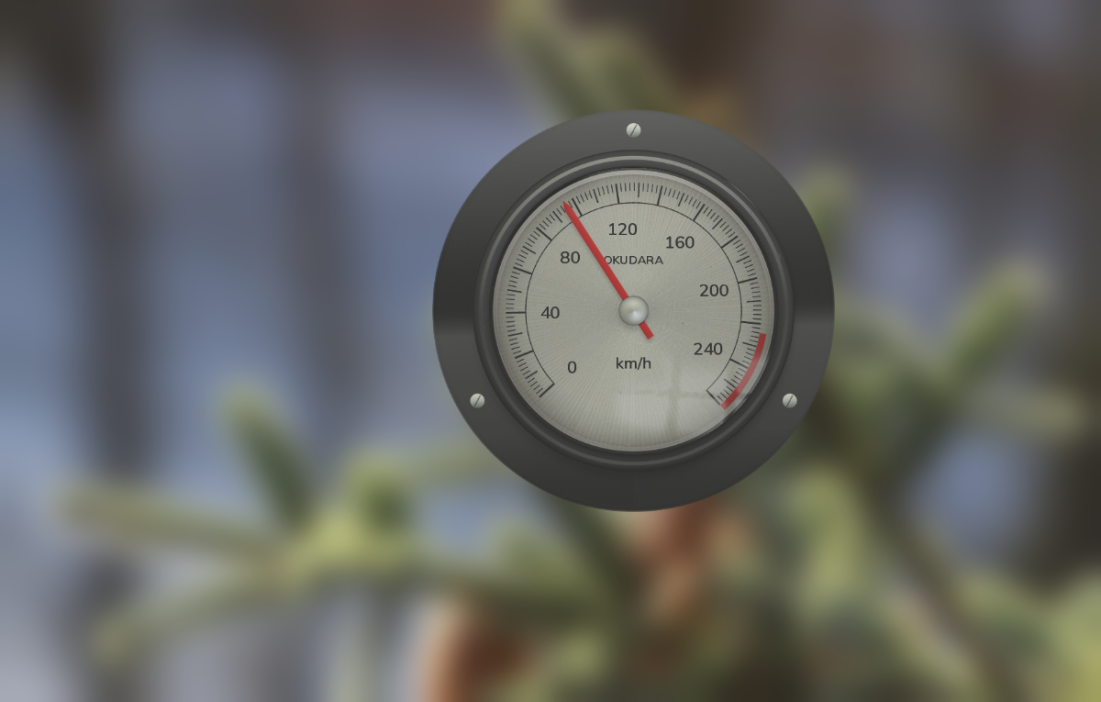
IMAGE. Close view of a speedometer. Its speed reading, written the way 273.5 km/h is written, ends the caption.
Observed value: 96 km/h
